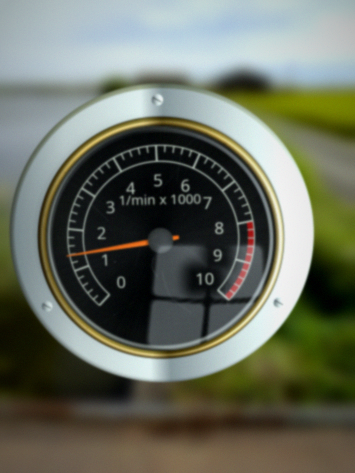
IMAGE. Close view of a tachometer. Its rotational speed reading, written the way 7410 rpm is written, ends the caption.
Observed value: 1400 rpm
